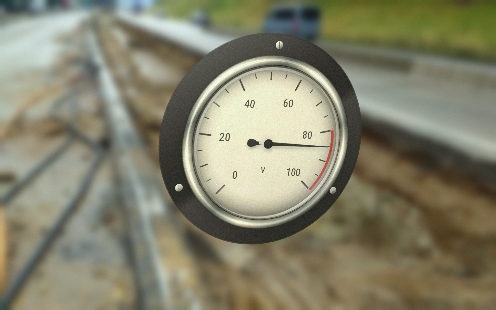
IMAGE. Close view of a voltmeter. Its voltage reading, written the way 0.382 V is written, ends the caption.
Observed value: 85 V
